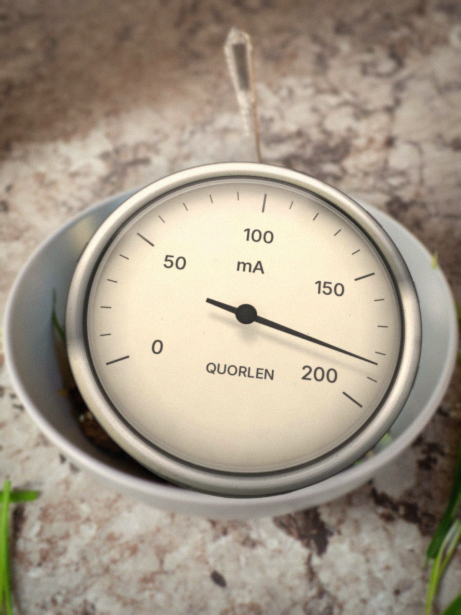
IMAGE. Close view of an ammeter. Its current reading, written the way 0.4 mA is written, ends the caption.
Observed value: 185 mA
